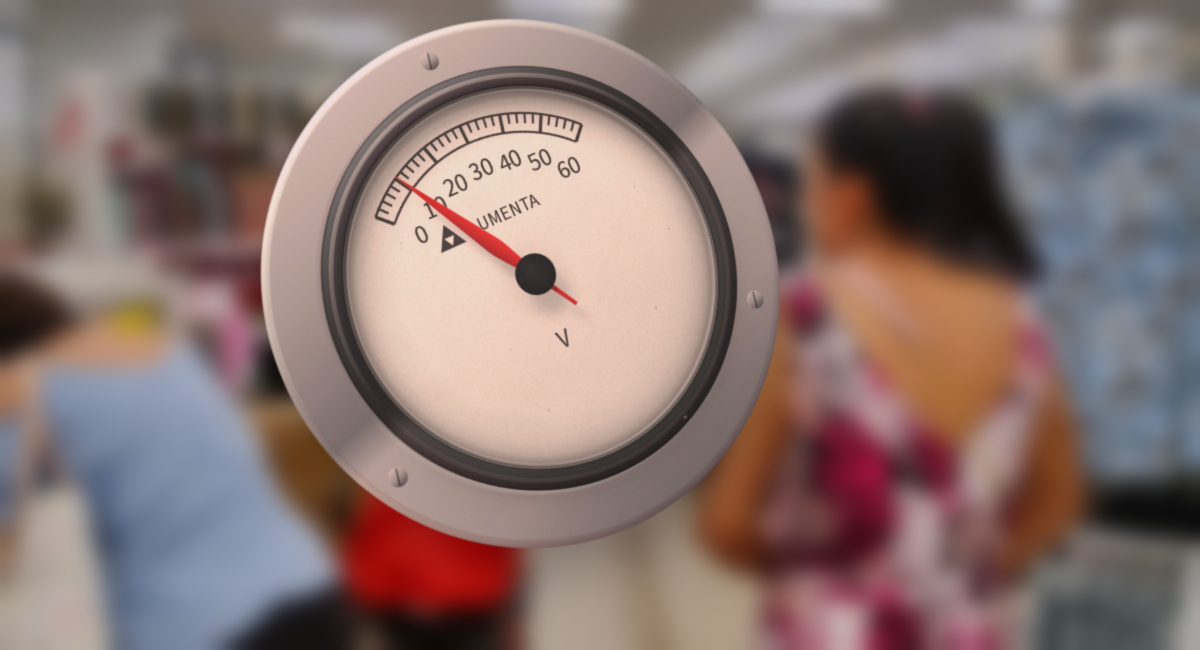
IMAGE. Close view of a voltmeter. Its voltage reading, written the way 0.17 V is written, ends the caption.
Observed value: 10 V
